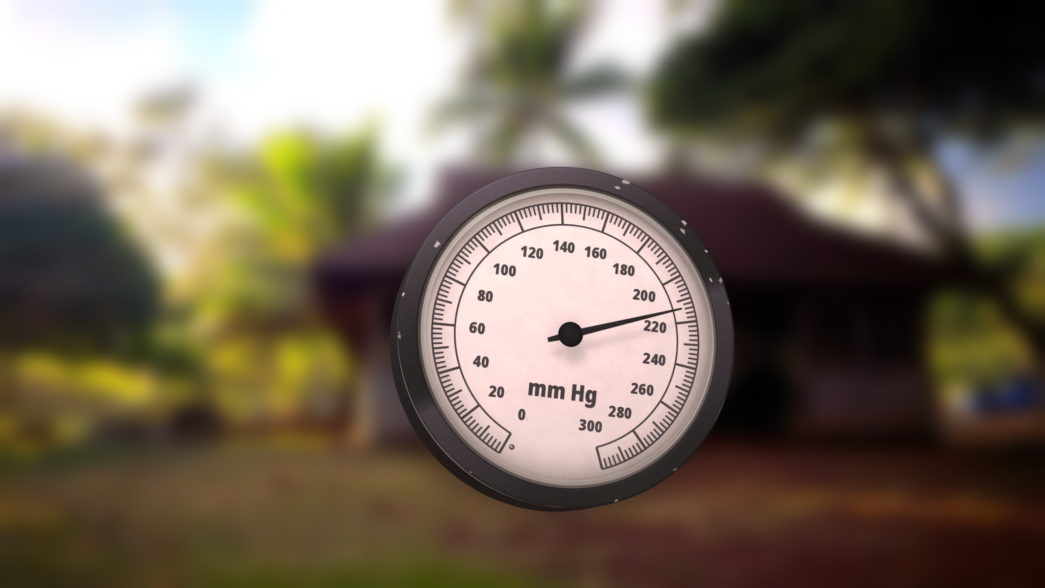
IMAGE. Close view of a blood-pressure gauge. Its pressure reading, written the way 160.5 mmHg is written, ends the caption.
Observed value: 214 mmHg
